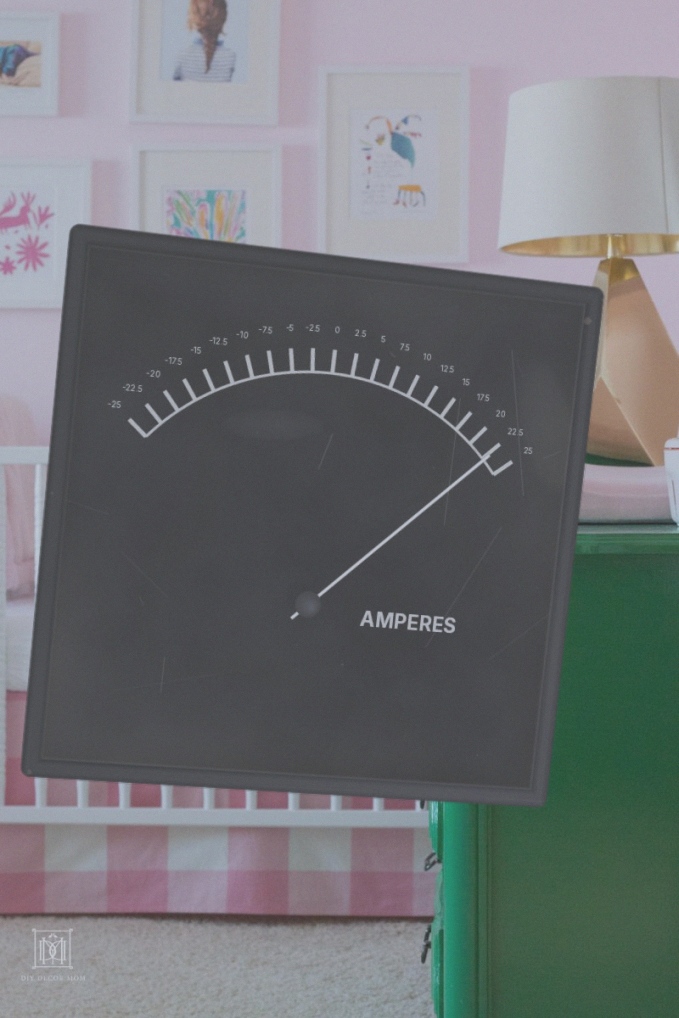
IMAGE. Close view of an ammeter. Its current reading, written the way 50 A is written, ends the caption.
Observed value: 22.5 A
